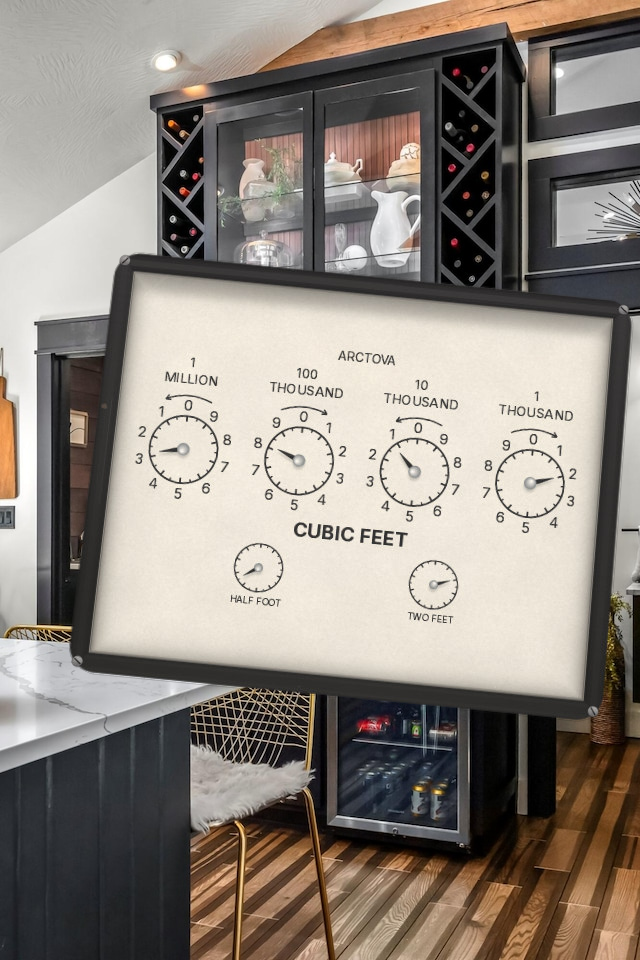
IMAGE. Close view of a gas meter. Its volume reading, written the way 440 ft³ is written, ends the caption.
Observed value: 281200 ft³
